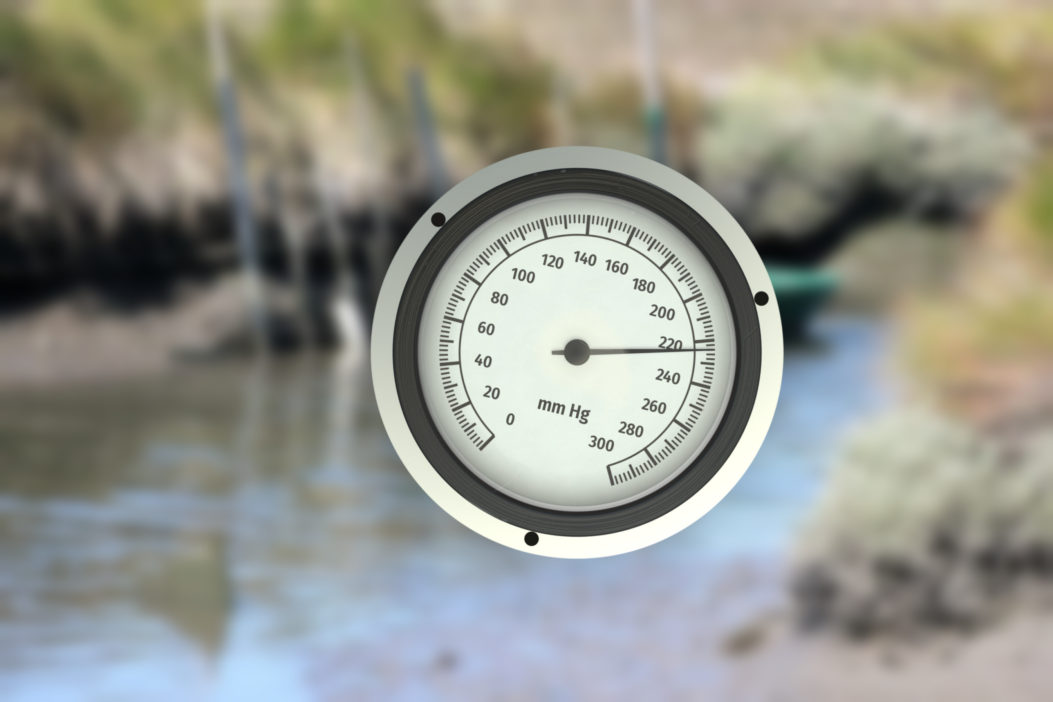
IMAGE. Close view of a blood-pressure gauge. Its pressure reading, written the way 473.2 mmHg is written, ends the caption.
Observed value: 224 mmHg
